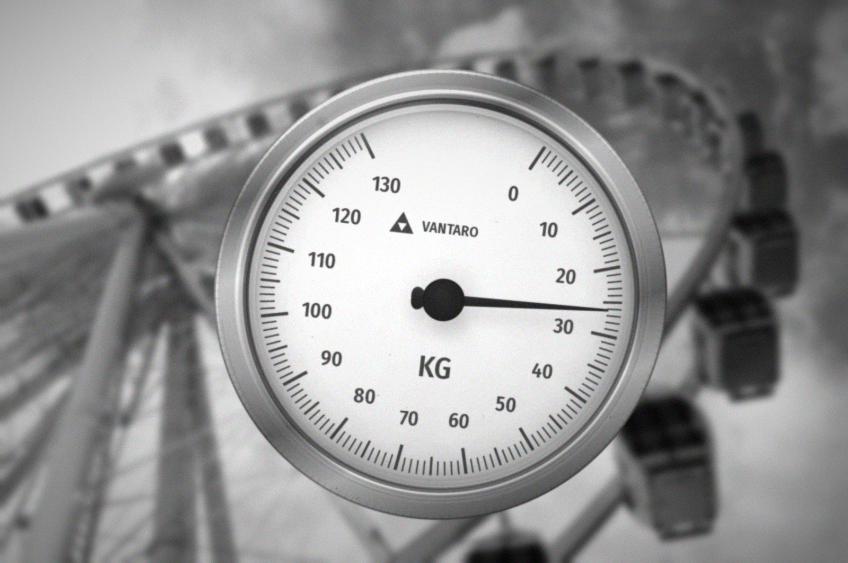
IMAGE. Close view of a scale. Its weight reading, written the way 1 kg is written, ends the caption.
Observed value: 26 kg
